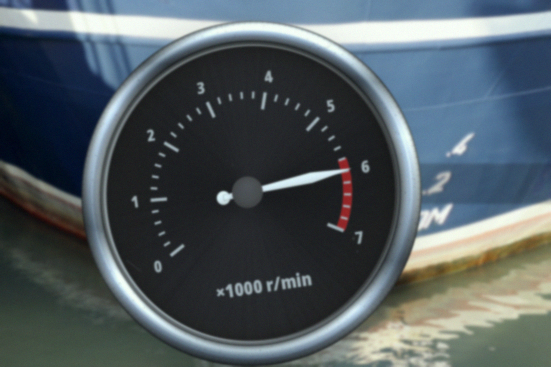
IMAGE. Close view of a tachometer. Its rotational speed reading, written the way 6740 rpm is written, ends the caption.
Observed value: 6000 rpm
